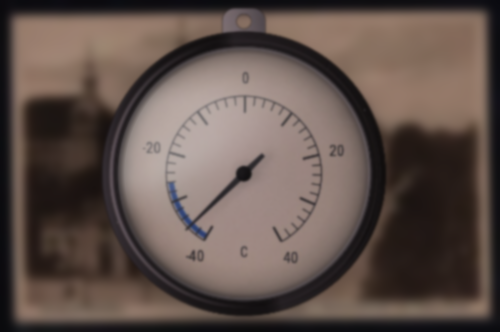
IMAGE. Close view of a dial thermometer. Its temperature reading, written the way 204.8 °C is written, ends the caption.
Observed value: -36 °C
